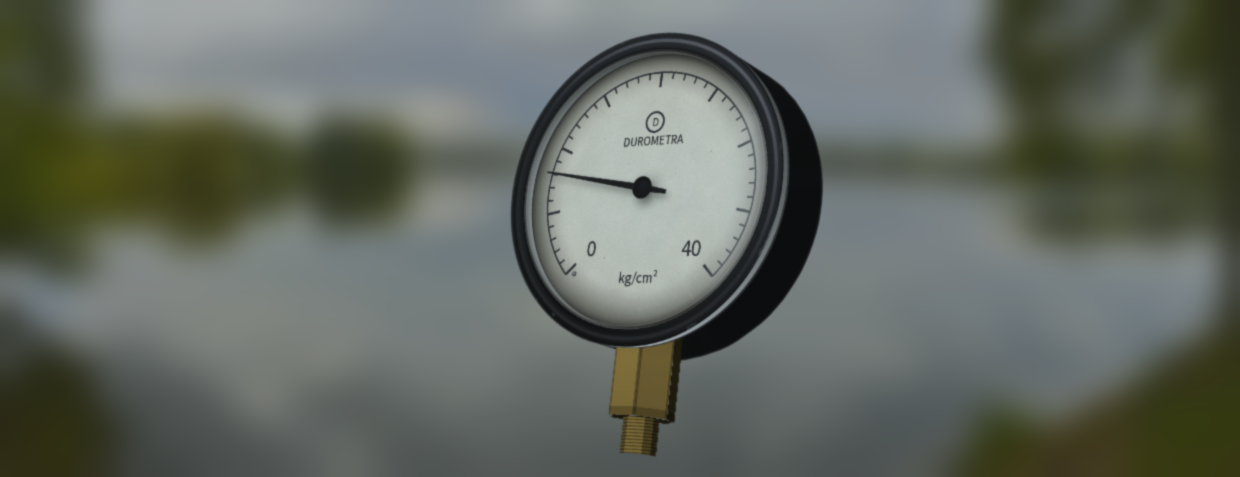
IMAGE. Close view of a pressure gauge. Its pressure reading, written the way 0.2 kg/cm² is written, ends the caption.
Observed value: 8 kg/cm²
